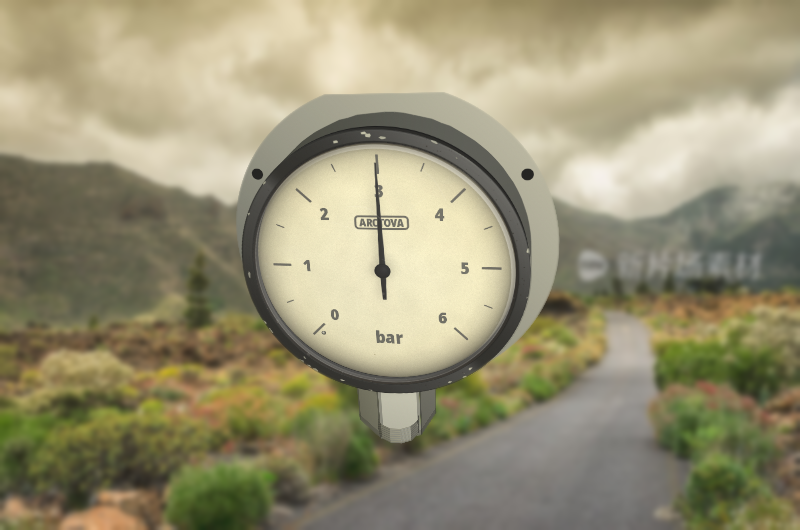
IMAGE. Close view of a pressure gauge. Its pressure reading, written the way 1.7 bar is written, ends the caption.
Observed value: 3 bar
